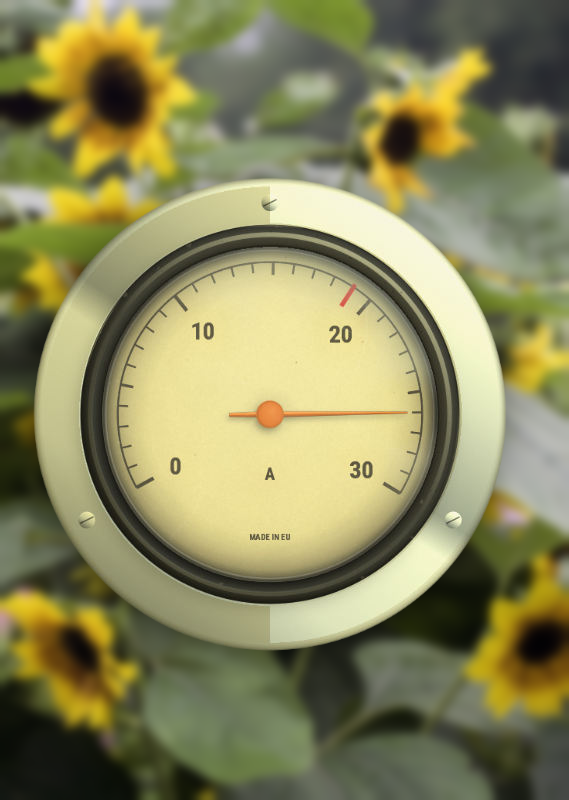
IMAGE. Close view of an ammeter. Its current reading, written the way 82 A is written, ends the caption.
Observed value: 26 A
